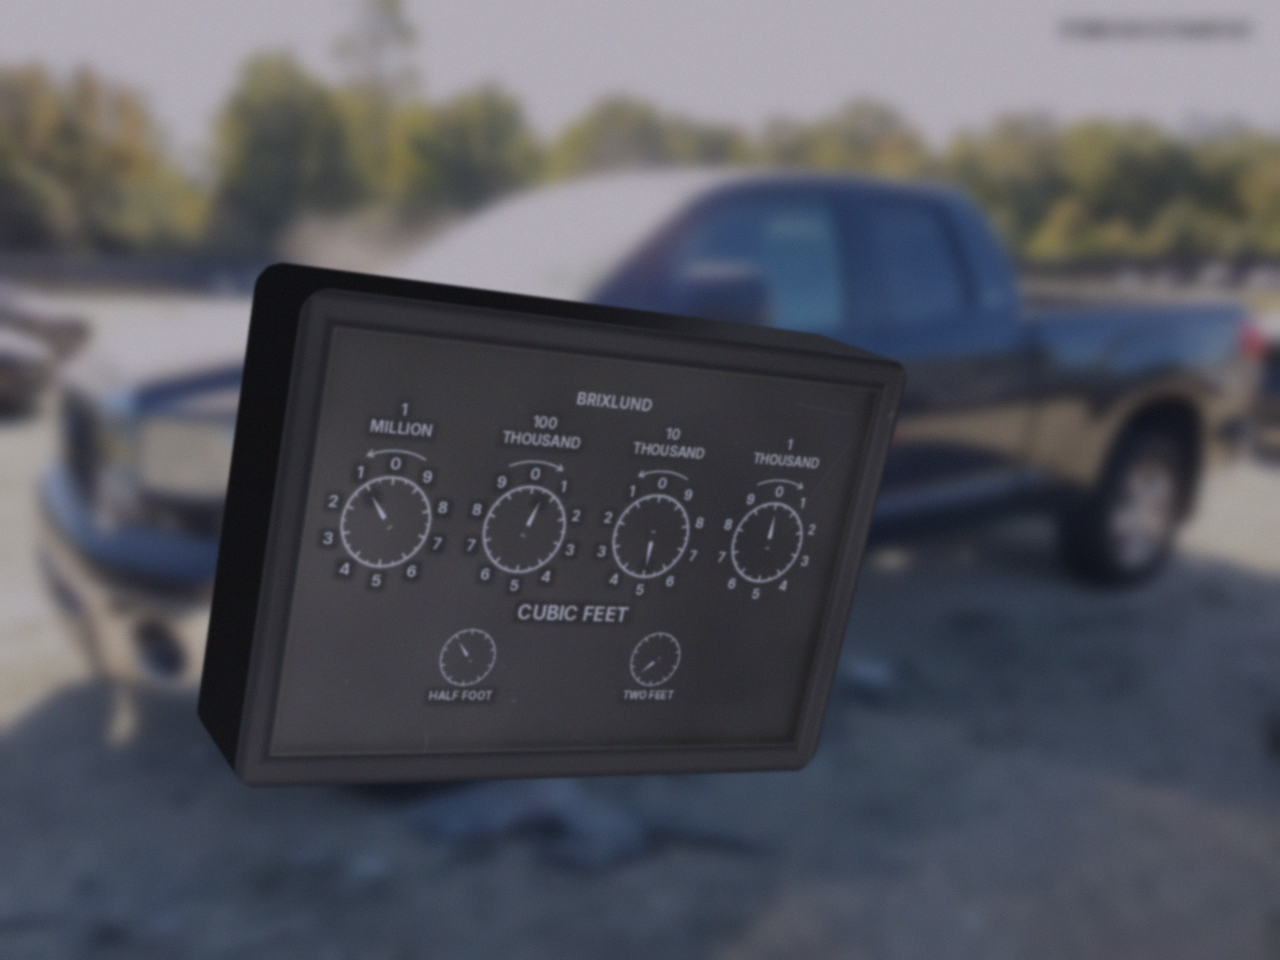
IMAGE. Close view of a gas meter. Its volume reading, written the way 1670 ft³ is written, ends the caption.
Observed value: 105000 ft³
